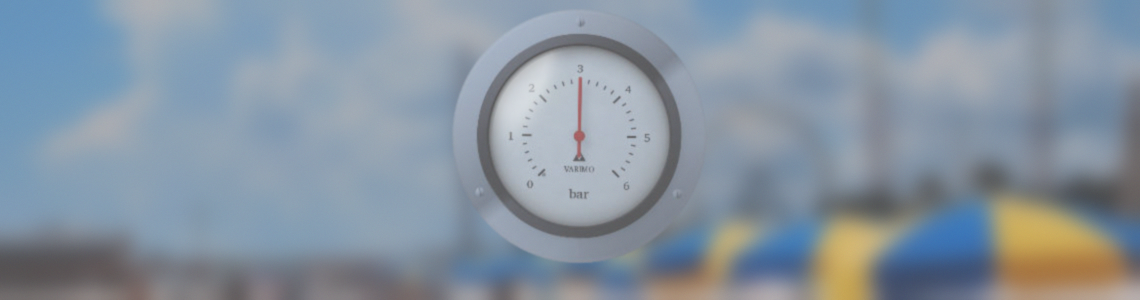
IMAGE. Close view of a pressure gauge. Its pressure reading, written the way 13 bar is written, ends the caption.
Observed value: 3 bar
